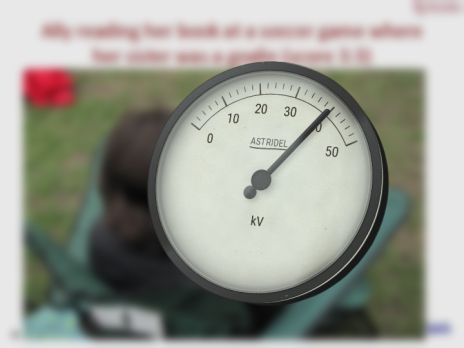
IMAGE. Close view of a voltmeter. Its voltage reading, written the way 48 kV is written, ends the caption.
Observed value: 40 kV
